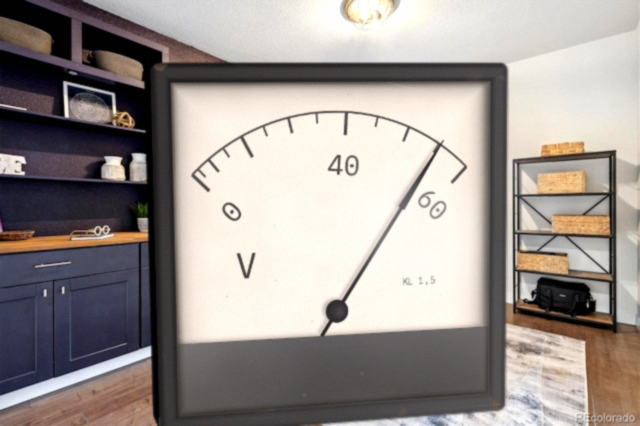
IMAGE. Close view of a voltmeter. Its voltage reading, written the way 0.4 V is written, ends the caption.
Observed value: 55 V
